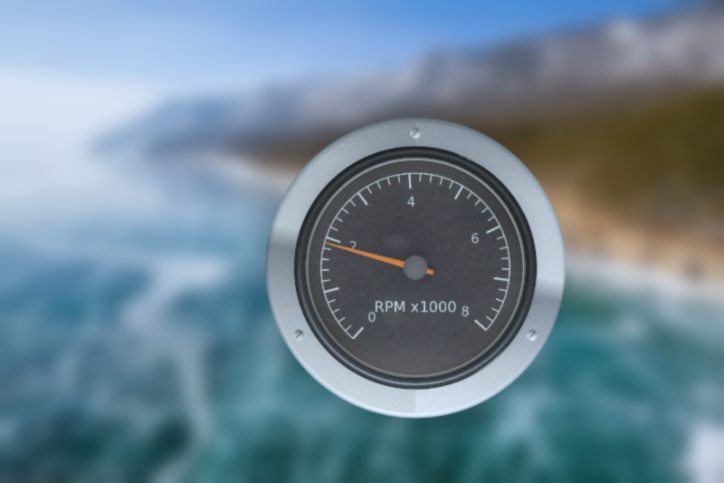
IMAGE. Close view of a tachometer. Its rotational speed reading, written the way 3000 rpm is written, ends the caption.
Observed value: 1900 rpm
